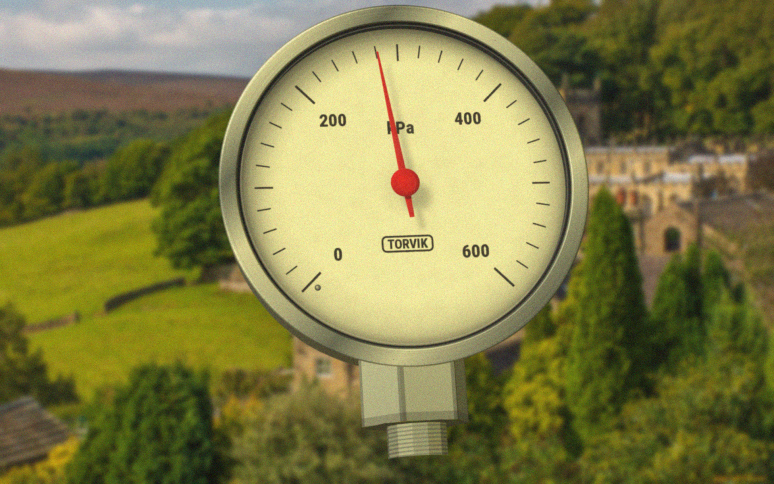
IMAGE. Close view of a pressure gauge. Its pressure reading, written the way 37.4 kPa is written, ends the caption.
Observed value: 280 kPa
